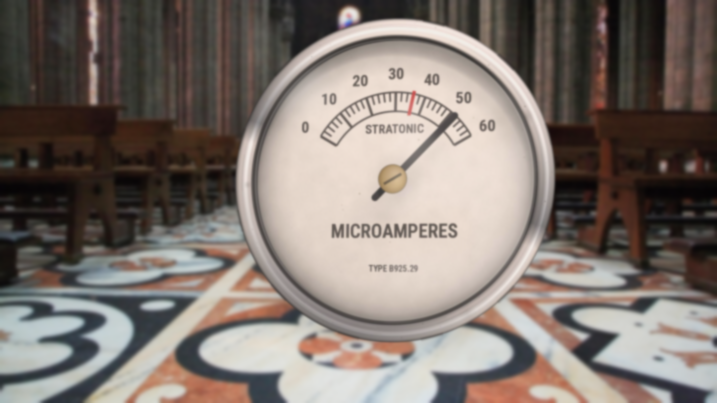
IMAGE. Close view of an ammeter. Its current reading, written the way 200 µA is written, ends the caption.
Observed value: 52 µA
